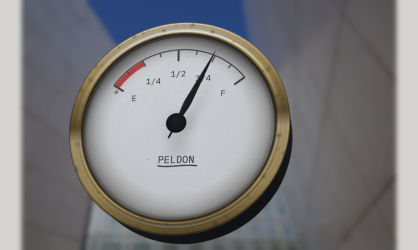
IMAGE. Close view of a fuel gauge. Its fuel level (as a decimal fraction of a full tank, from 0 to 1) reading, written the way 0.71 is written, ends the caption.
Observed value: 0.75
